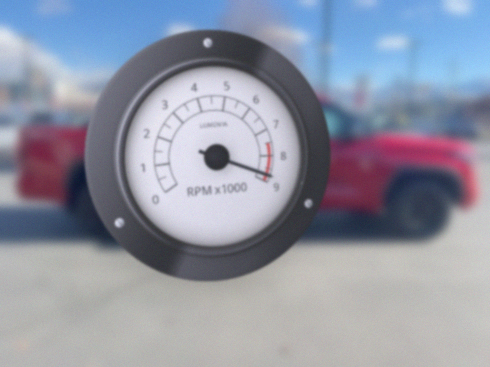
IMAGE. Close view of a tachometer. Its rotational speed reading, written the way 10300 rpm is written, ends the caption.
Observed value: 8750 rpm
